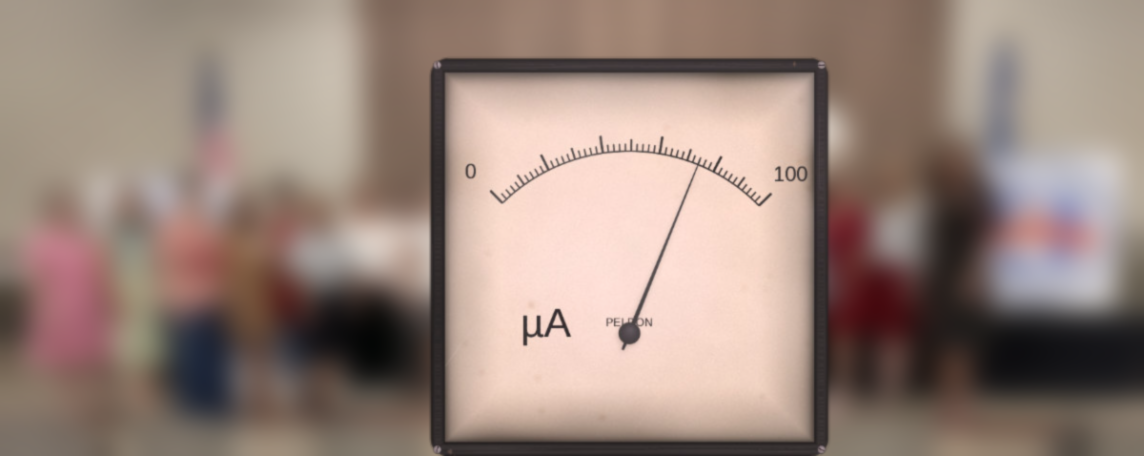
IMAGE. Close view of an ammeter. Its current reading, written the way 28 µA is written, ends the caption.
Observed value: 74 µA
